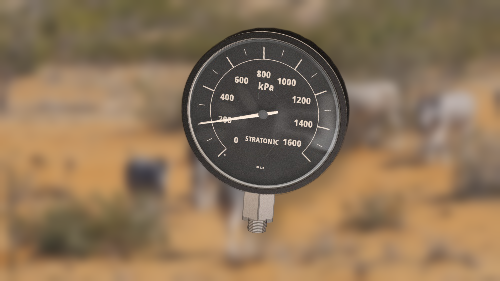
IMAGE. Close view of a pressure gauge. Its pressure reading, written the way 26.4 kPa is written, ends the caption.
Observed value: 200 kPa
